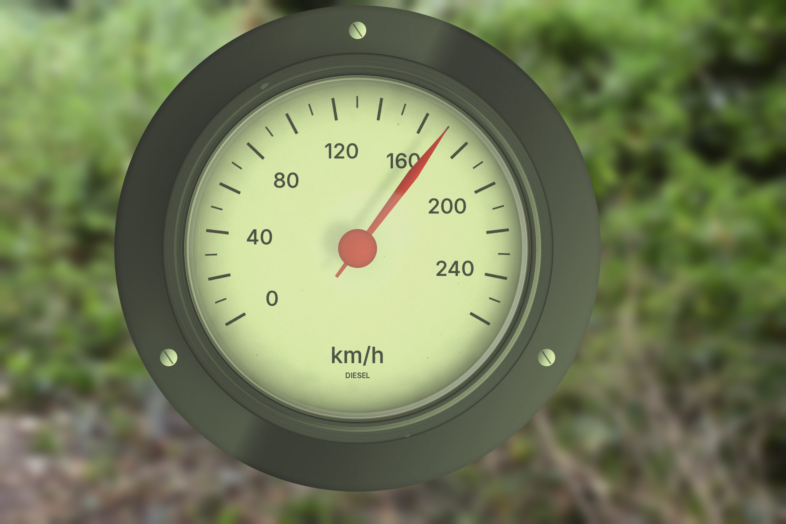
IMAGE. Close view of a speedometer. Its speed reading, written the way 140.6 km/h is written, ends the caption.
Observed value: 170 km/h
